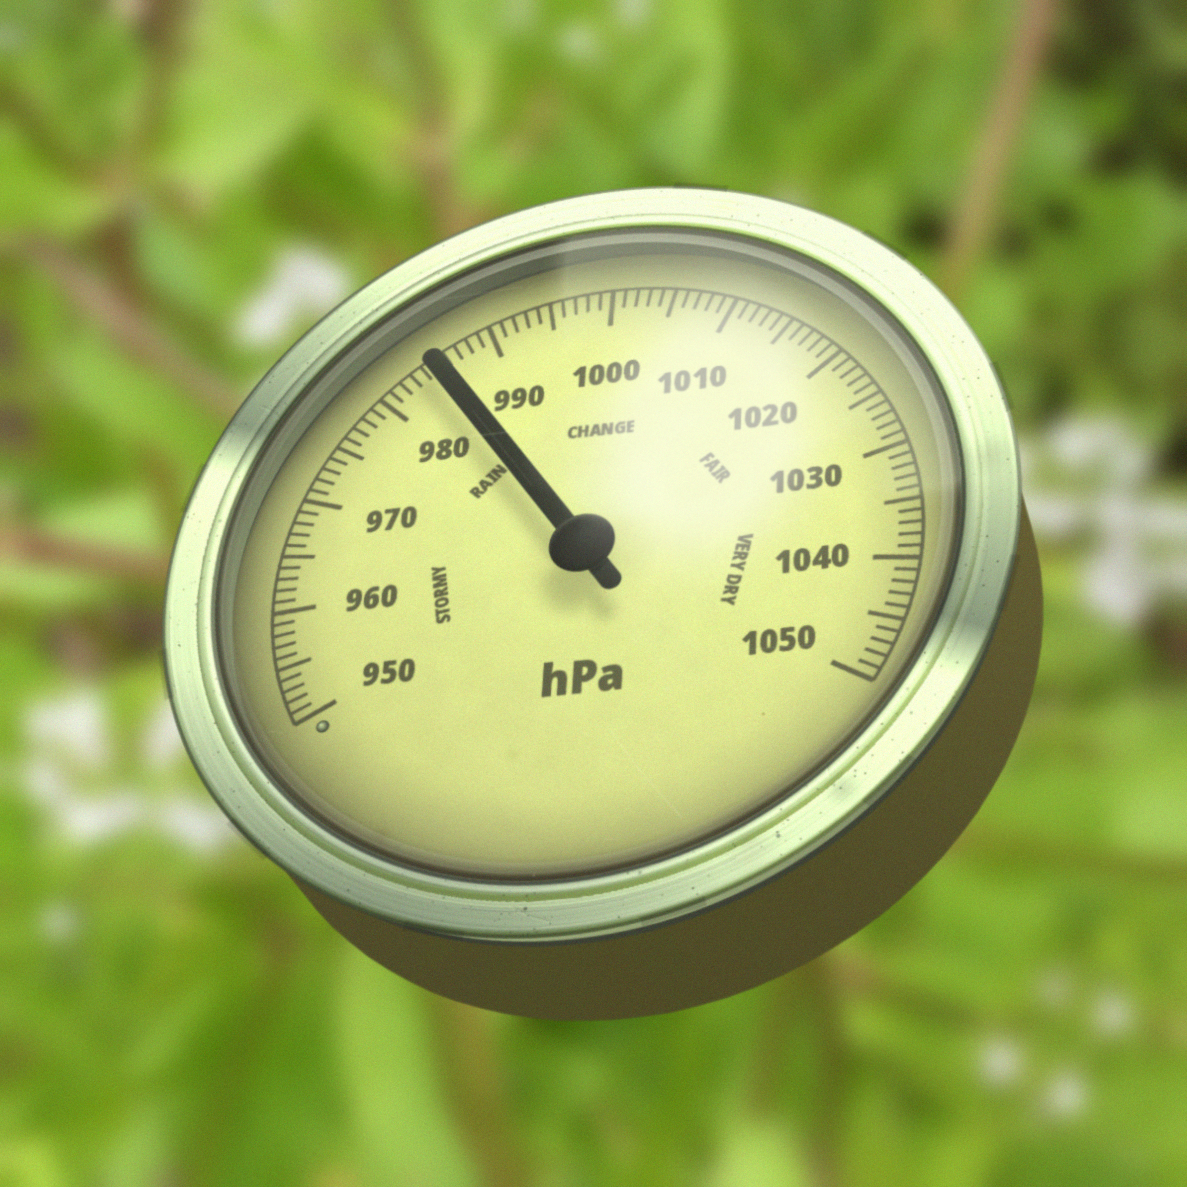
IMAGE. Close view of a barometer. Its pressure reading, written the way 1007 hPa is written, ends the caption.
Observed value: 985 hPa
